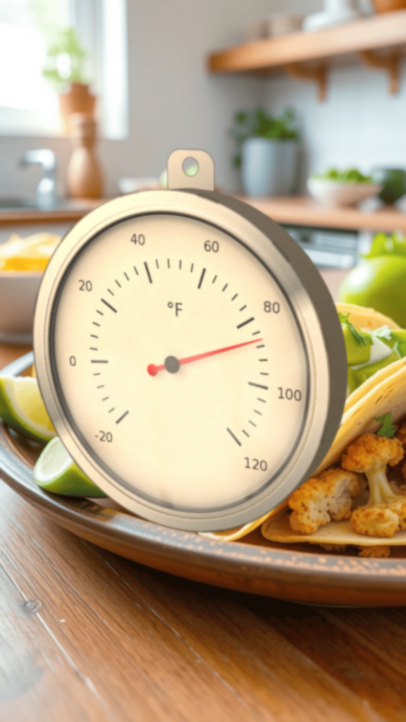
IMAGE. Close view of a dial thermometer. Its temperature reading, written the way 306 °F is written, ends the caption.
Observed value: 86 °F
